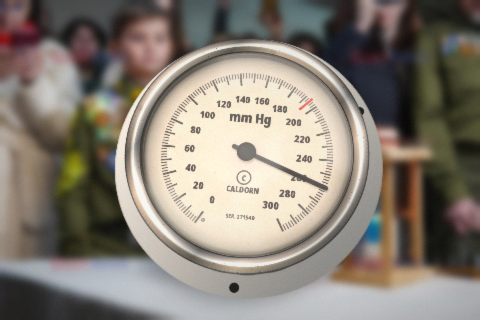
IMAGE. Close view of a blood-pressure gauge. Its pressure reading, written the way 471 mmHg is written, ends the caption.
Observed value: 260 mmHg
